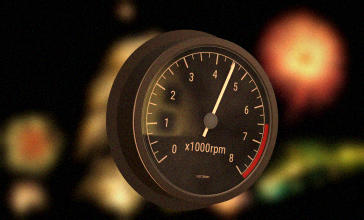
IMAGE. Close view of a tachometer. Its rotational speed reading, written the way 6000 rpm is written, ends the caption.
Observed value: 4500 rpm
